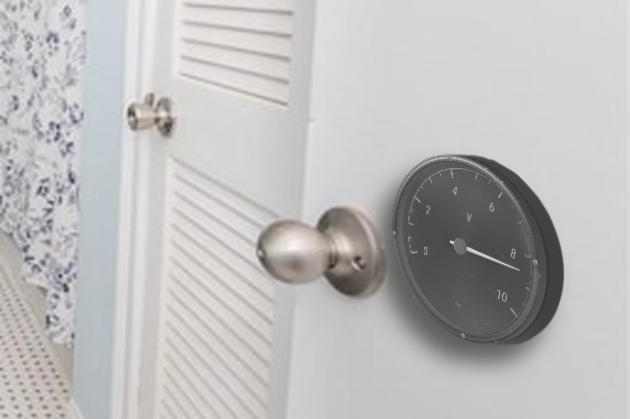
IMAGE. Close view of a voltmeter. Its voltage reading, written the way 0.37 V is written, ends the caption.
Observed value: 8.5 V
